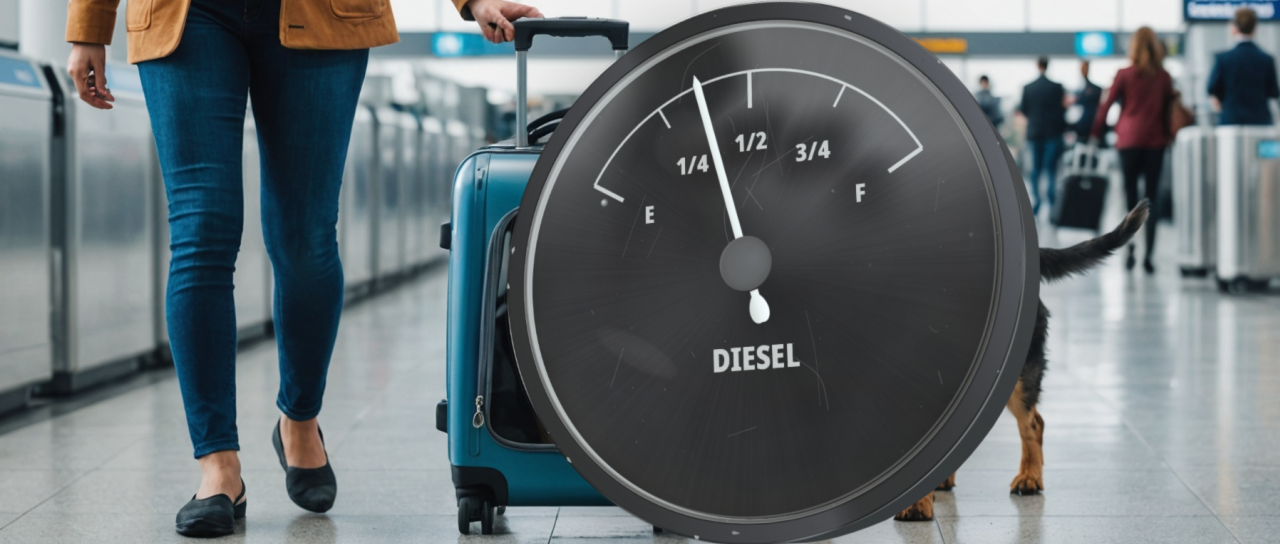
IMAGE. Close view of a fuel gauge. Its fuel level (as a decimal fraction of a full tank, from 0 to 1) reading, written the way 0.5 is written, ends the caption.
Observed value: 0.375
